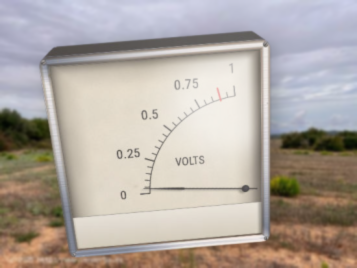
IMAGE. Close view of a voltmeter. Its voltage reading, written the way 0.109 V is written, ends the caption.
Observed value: 0.05 V
